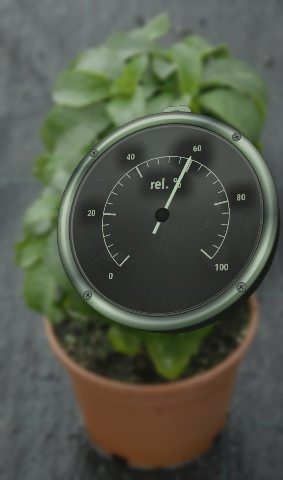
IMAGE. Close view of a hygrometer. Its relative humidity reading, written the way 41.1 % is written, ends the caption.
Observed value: 60 %
